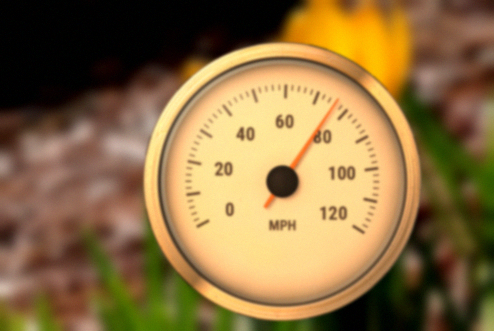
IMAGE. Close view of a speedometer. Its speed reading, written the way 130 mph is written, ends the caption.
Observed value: 76 mph
